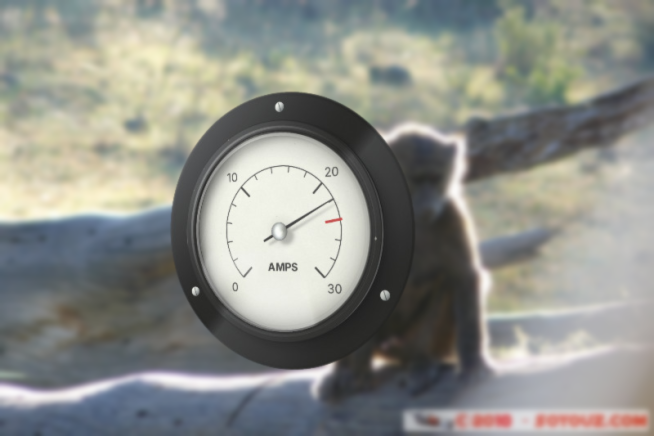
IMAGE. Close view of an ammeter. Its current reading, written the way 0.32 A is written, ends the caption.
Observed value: 22 A
